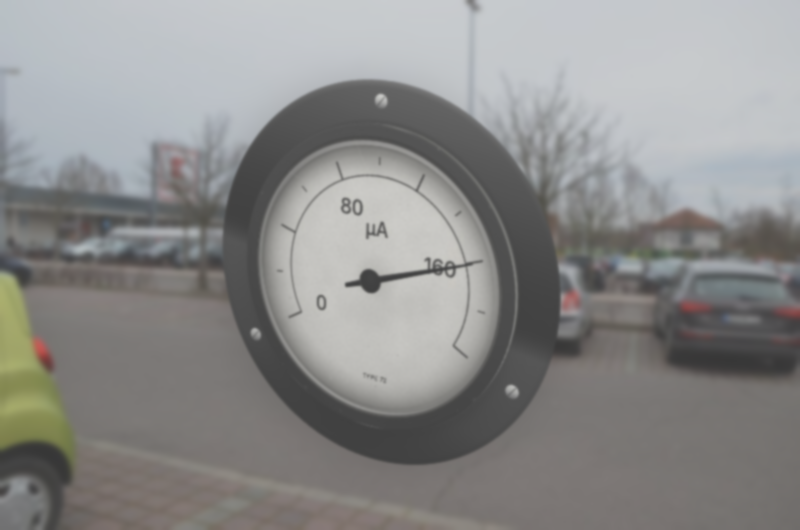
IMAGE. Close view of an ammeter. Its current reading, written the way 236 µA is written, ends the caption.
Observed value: 160 µA
